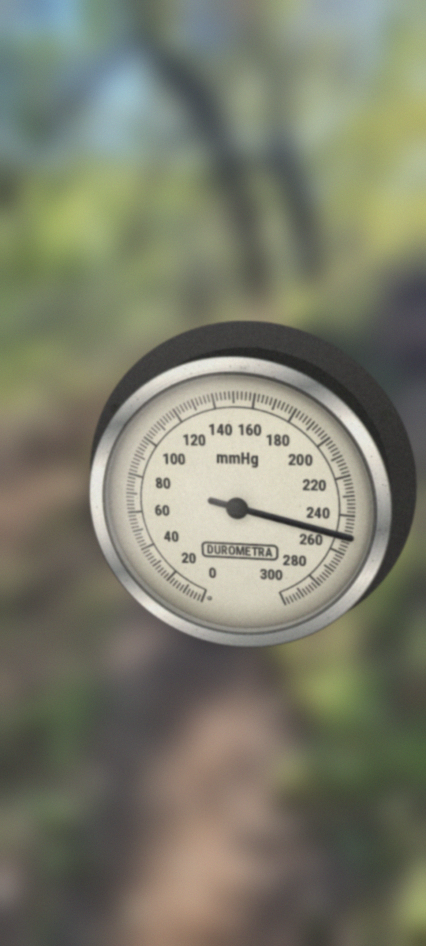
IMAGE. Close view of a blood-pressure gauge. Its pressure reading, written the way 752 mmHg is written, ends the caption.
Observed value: 250 mmHg
